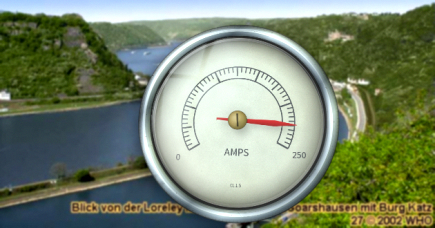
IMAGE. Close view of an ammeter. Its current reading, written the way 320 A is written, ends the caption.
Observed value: 225 A
